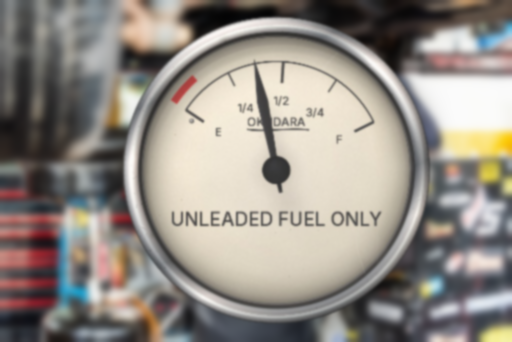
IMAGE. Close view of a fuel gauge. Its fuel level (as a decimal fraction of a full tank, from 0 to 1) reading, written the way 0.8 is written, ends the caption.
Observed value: 0.375
